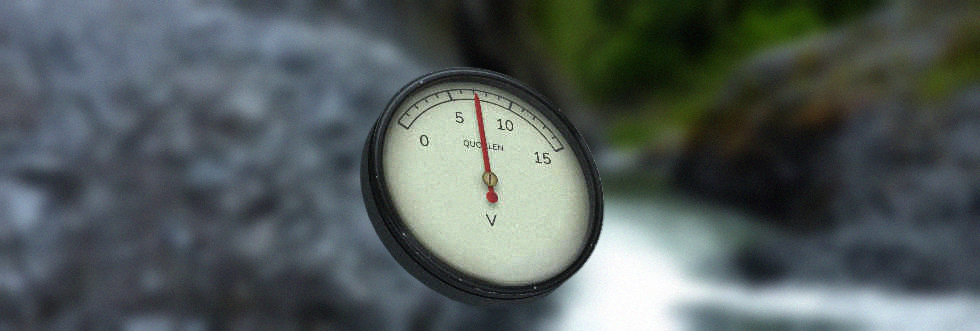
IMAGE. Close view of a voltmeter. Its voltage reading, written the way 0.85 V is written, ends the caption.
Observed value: 7 V
